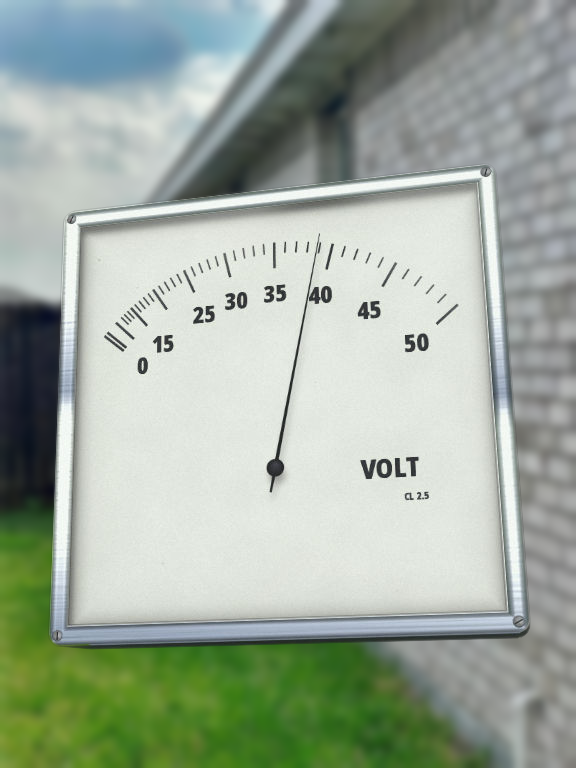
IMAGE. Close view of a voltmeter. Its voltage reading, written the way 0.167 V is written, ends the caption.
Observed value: 39 V
